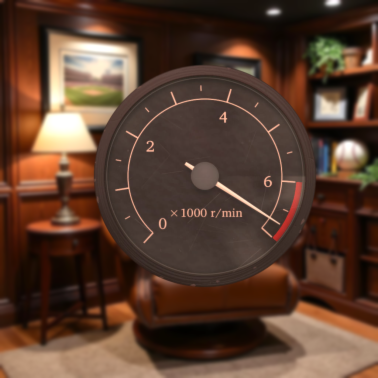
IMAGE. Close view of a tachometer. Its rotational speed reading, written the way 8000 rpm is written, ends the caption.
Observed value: 6750 rpm
